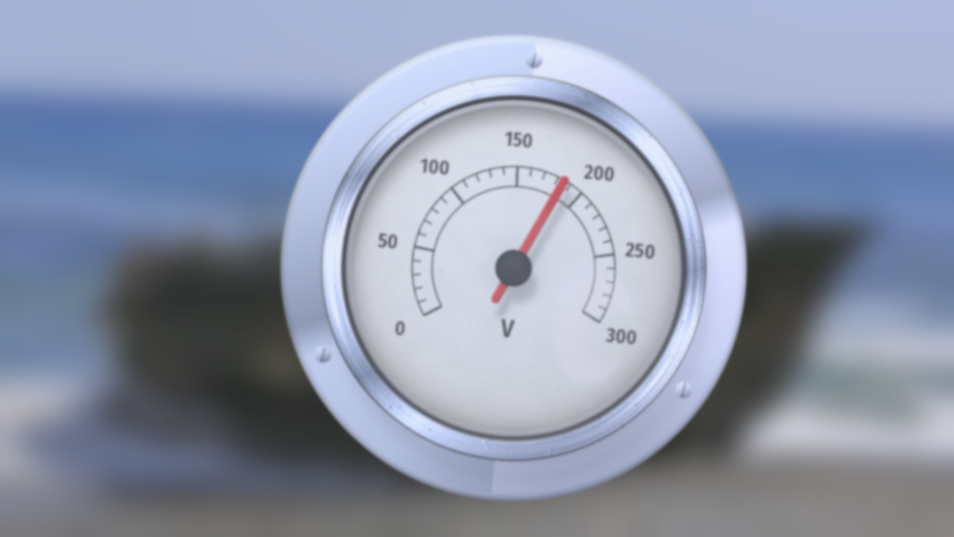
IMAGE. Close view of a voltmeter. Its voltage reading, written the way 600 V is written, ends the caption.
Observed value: 185 V
